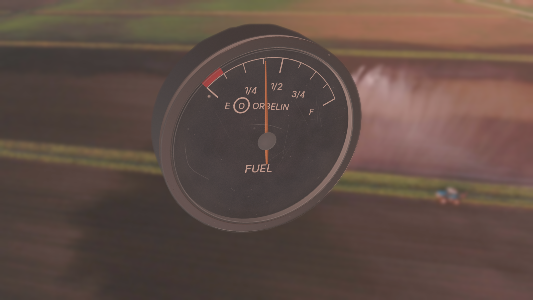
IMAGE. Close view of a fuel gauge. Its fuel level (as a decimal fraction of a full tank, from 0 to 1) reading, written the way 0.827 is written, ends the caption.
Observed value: 0.375
